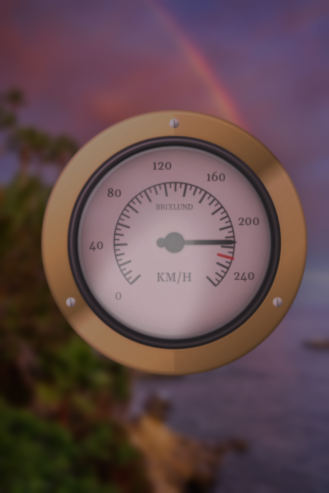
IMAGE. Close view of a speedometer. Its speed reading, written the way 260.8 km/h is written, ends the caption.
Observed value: 215 km/h
